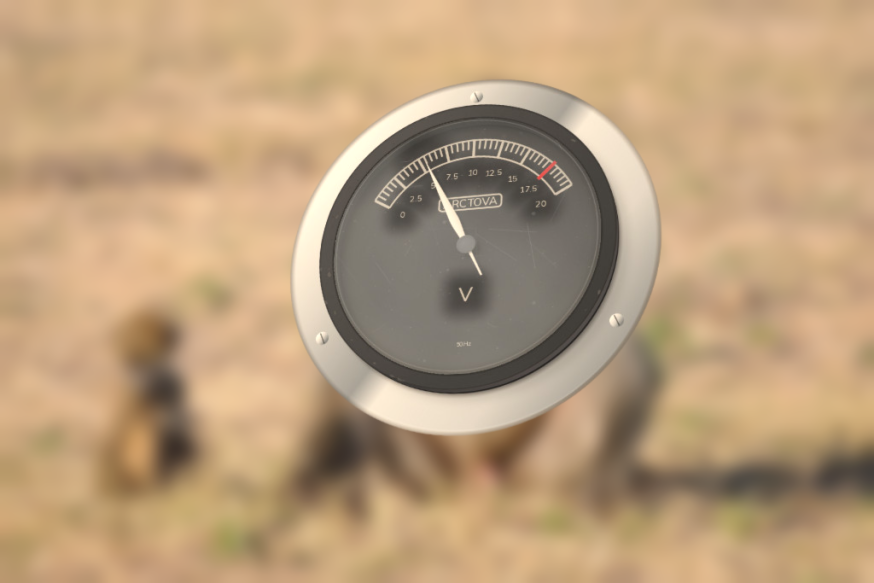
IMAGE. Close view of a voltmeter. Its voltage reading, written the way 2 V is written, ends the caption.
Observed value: 5.5 V
